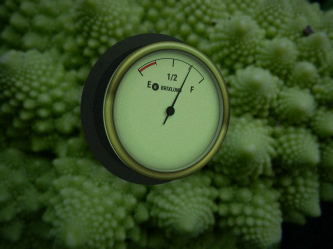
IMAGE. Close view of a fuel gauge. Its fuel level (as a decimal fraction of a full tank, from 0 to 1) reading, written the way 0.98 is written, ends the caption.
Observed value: 0.75
